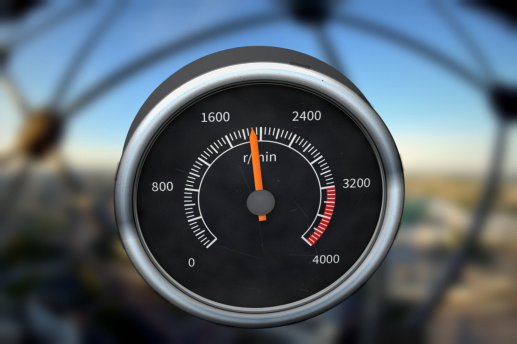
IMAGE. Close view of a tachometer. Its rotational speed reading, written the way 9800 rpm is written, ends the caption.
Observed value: 1900 rpm
